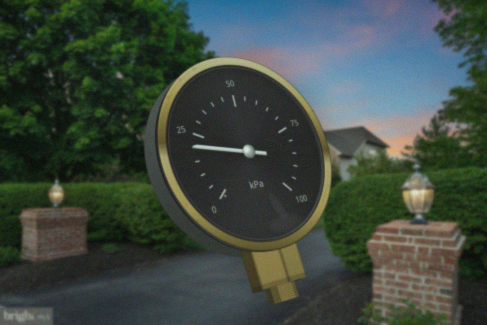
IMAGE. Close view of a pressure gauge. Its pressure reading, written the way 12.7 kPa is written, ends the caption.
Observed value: 20 kPa
